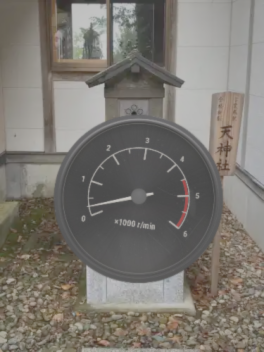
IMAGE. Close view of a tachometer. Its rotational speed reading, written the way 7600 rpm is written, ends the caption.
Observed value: 250 rpm
